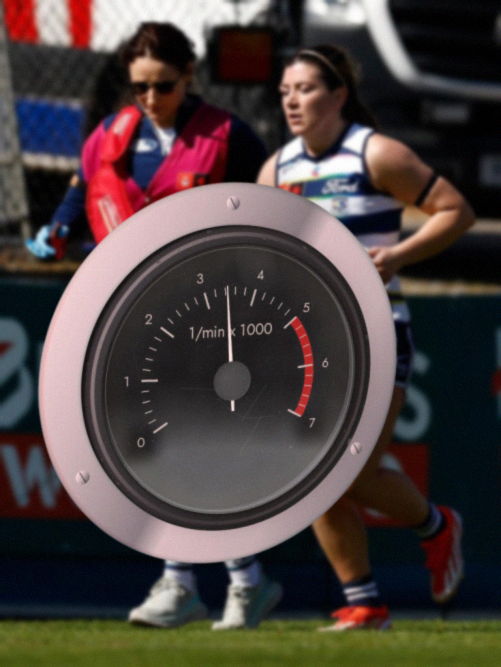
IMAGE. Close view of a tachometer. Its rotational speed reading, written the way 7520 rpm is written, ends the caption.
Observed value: 3400 rpm
